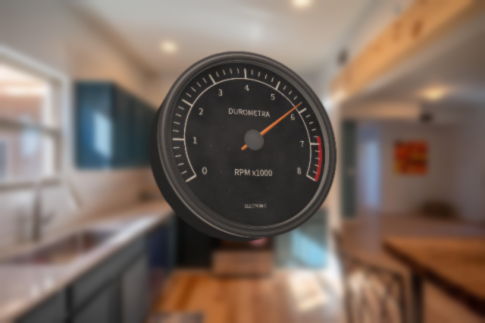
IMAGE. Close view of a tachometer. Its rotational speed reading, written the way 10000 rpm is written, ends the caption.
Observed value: 5800 rpm
